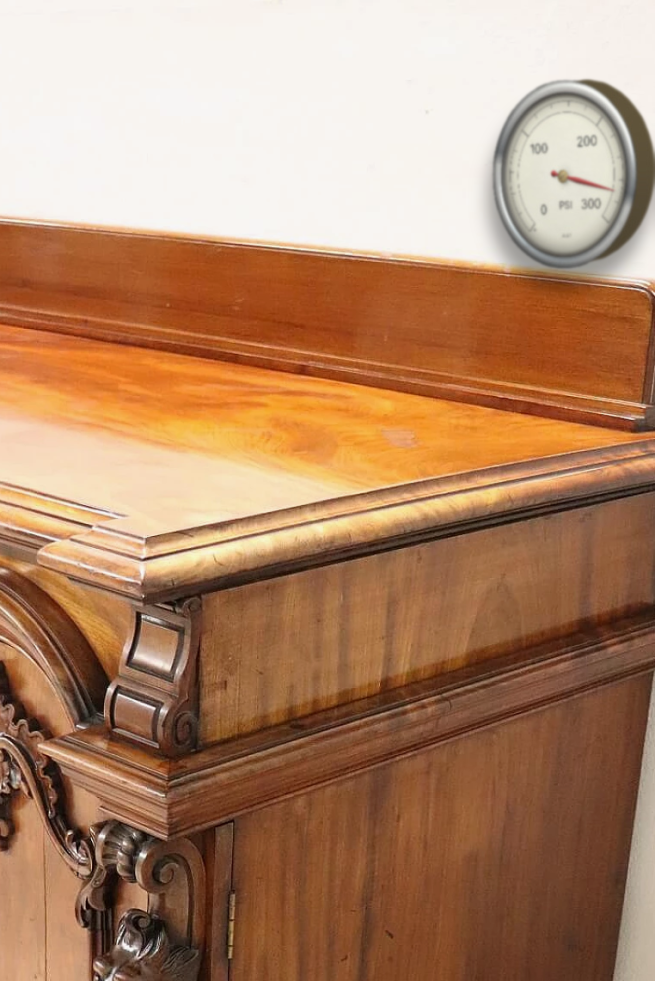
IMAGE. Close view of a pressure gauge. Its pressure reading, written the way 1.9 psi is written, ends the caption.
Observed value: 270 psi
